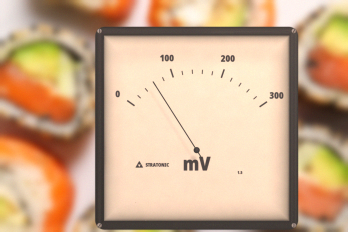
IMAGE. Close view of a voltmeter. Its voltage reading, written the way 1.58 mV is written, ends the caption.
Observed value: 60 mV
